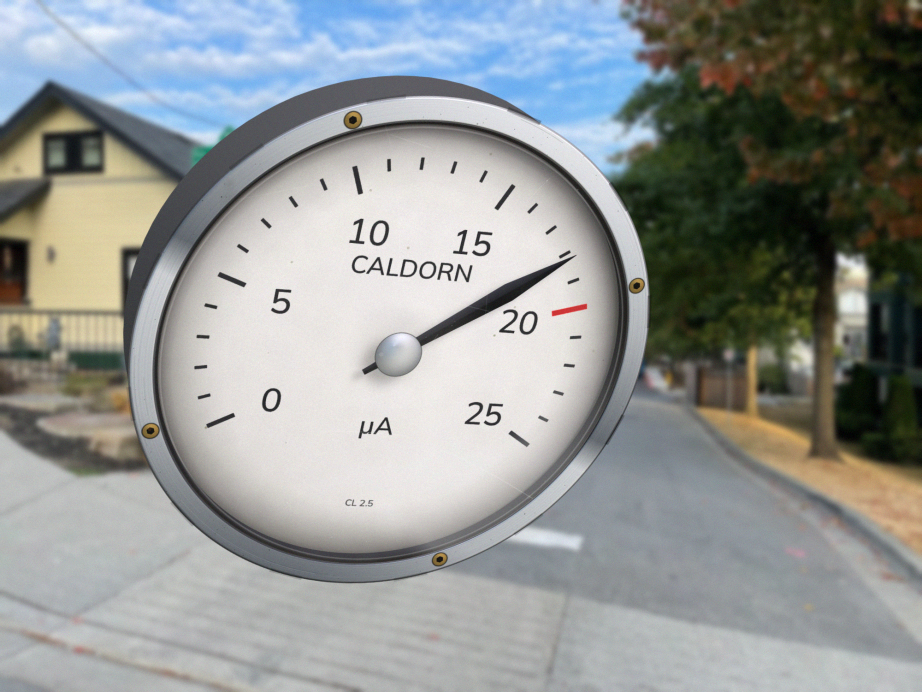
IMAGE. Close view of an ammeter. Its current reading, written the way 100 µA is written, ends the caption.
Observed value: 18 µA
